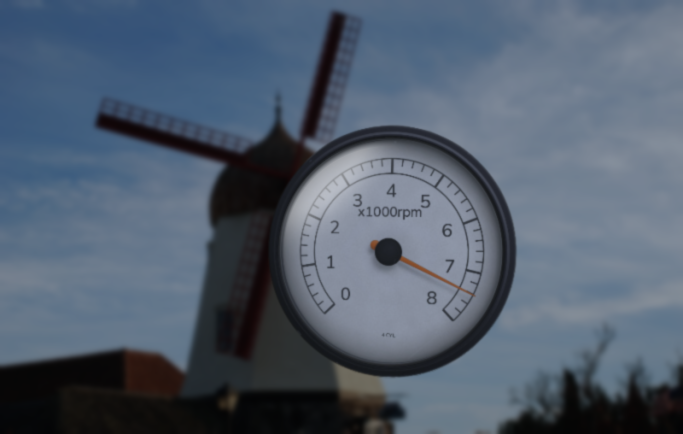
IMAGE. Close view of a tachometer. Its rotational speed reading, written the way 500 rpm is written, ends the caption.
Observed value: 7400 rpm
